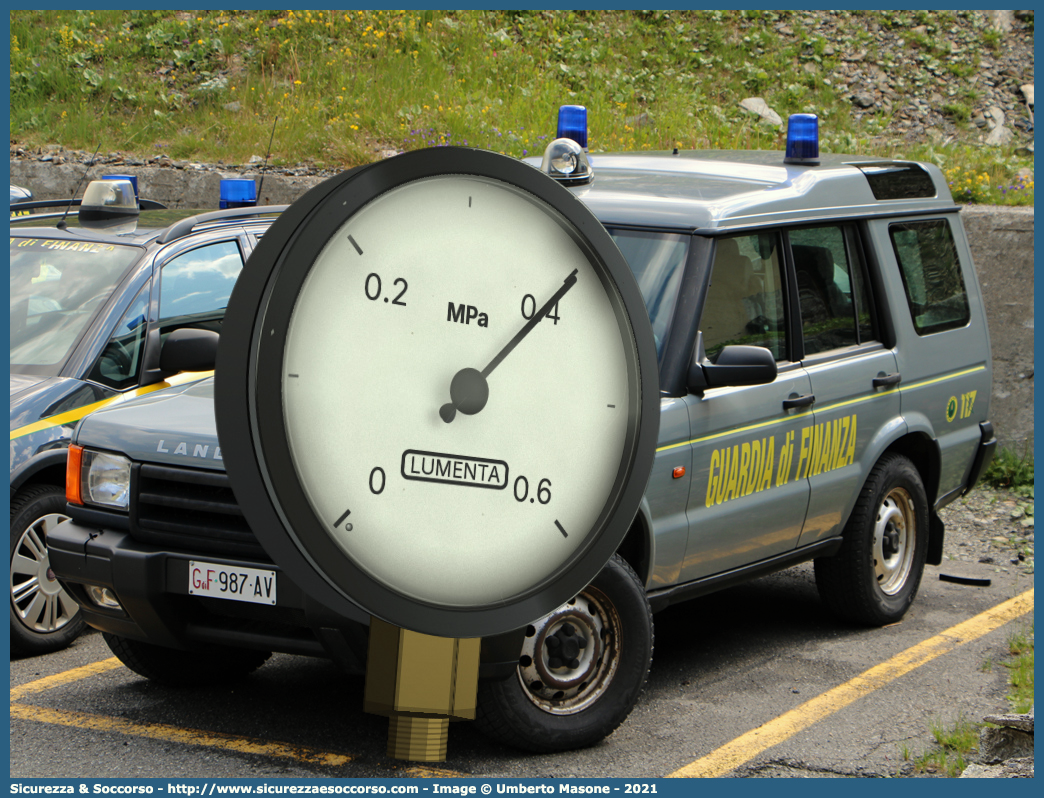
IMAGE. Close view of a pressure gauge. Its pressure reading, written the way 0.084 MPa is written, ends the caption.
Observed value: 0.4 MPa
